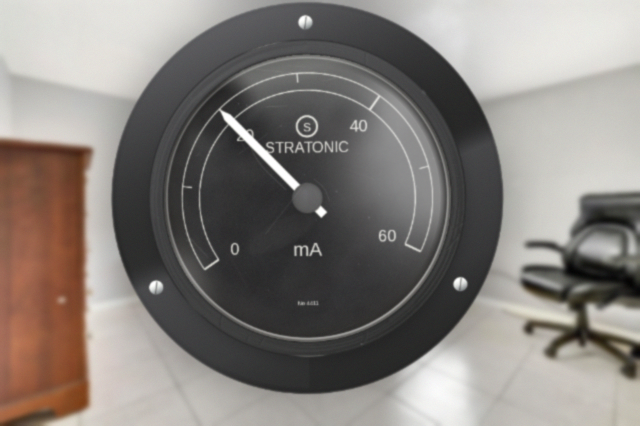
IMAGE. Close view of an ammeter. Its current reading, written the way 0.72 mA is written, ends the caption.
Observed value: 20 mA
